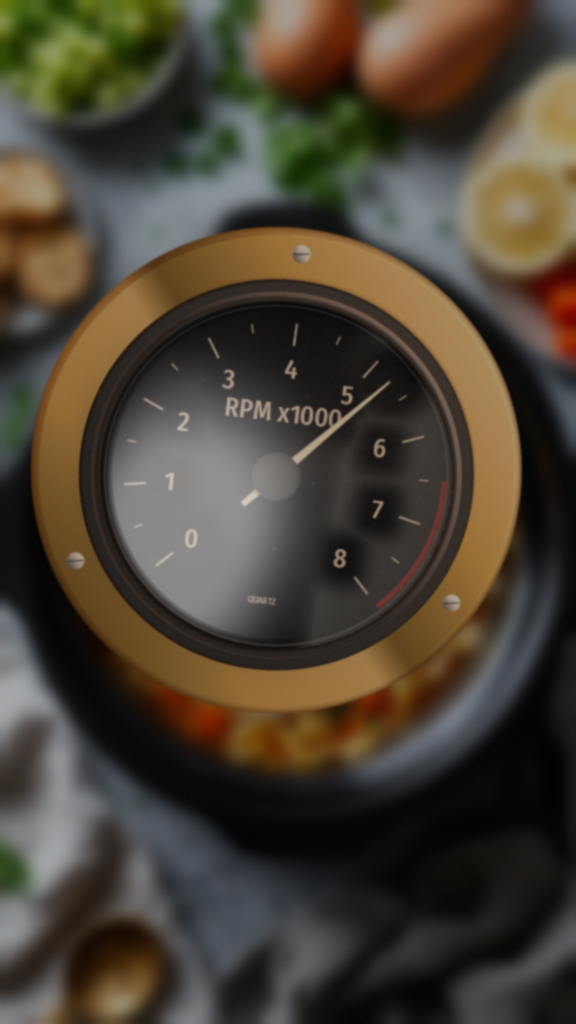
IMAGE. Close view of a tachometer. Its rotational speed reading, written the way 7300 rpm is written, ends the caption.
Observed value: 5250 rpm
